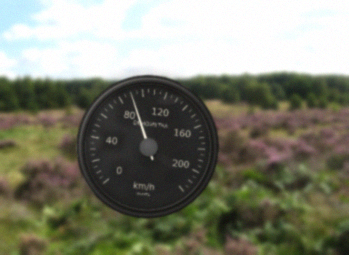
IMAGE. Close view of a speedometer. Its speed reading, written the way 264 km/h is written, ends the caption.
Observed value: 90 km/h
